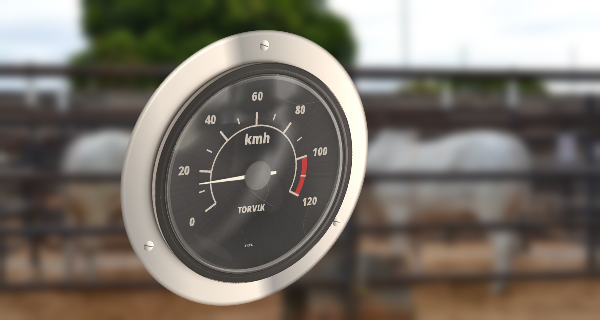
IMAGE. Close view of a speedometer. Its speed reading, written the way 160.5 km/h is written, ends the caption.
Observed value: 15 km/h
